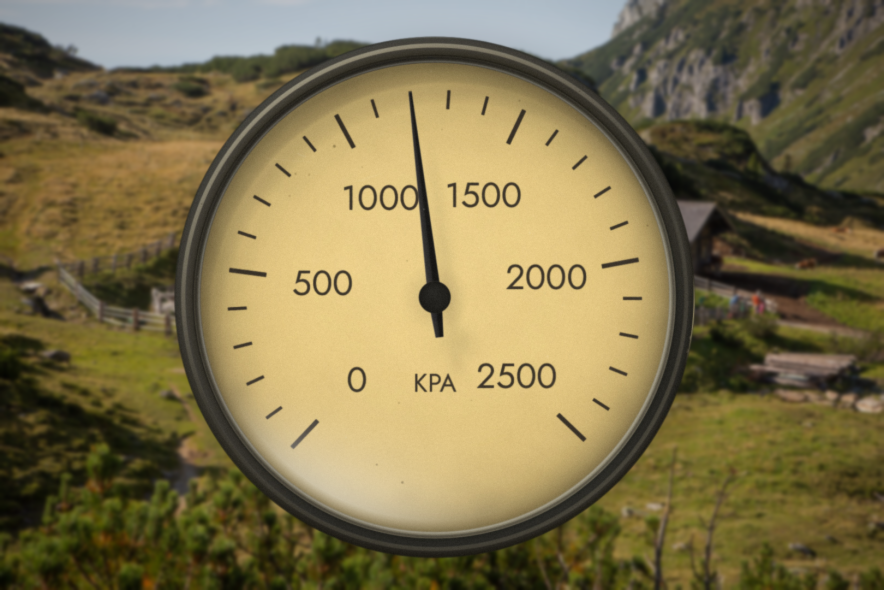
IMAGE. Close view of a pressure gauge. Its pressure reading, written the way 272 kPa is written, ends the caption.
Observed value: 1200 kPa
